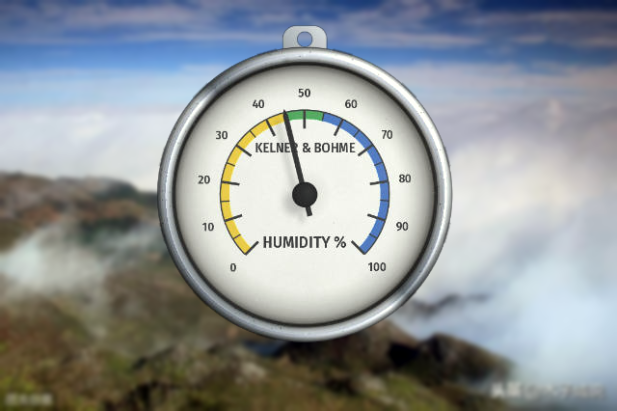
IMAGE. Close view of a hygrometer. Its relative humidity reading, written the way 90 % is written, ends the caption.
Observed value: 45 %
